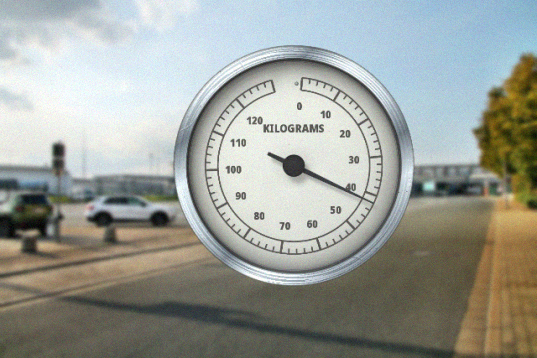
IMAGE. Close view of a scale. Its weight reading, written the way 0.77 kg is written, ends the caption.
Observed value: 42 kg
